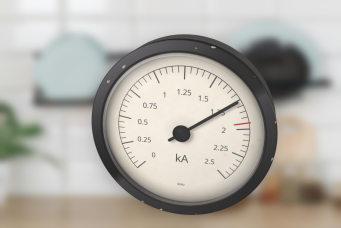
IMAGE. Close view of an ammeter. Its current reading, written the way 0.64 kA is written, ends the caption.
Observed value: 1.75 kA
